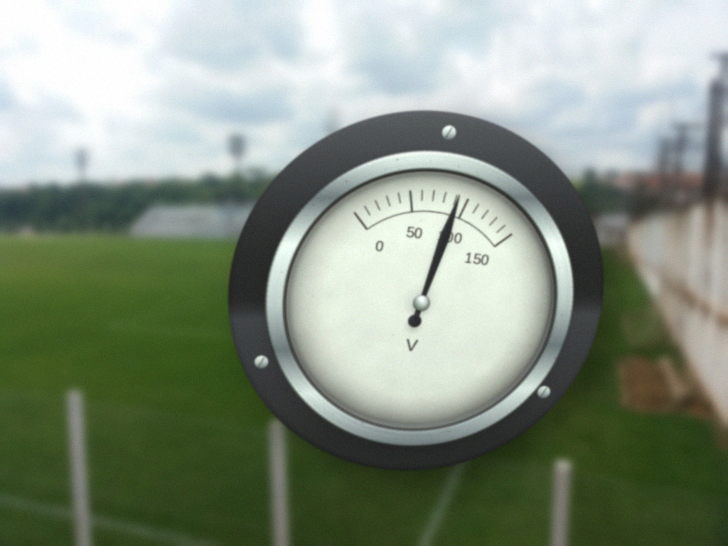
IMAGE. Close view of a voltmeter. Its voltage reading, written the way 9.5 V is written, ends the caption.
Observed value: 90 V
